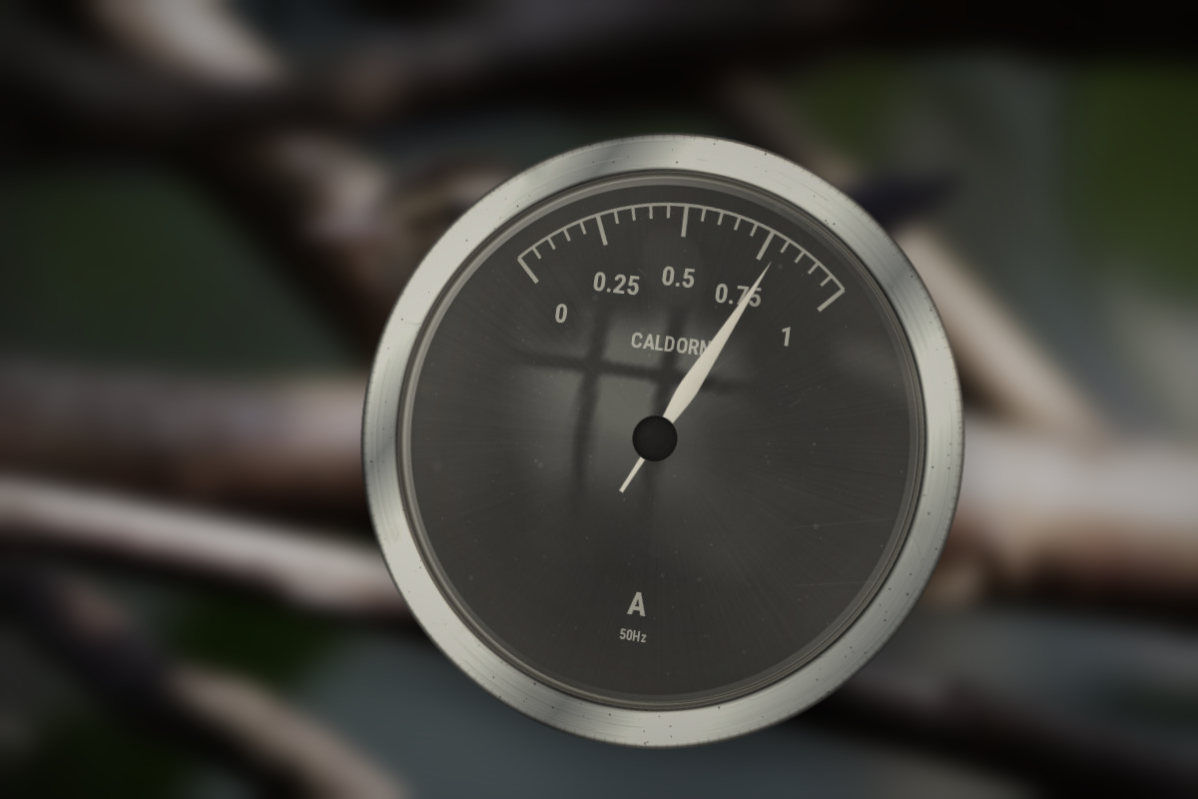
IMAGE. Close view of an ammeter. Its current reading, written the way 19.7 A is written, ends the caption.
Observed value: 0.8 A
